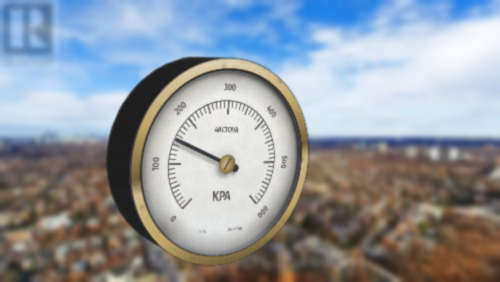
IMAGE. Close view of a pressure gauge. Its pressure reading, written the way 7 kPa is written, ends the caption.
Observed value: 150 kPa
